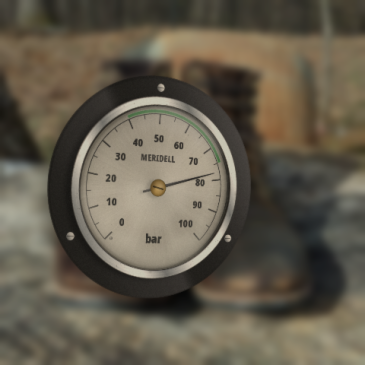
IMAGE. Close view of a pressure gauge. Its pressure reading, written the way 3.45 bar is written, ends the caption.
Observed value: 77.5 bar
